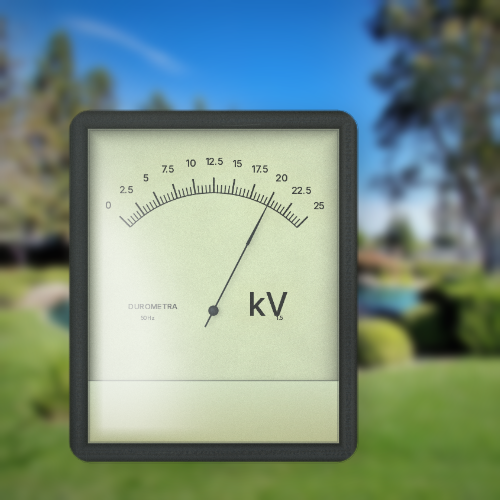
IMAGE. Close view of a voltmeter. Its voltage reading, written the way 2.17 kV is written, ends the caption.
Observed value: 20 kV
